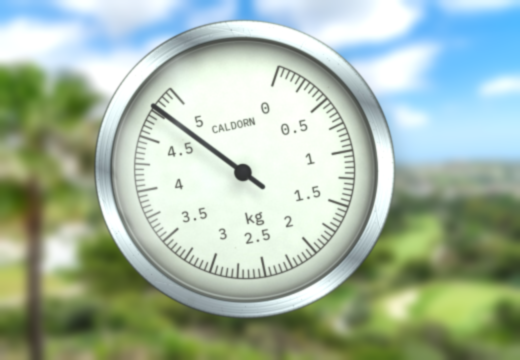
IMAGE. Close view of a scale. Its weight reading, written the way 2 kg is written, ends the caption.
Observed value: 4.8 kg
